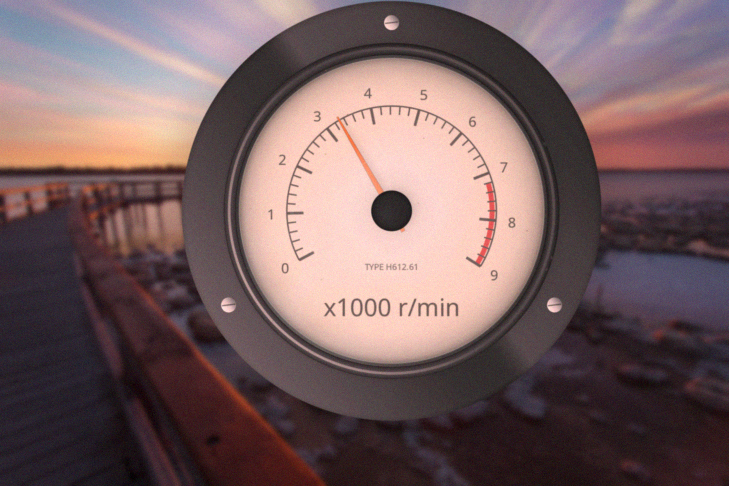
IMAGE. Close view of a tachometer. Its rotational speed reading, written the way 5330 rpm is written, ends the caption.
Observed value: 3300 rpm
